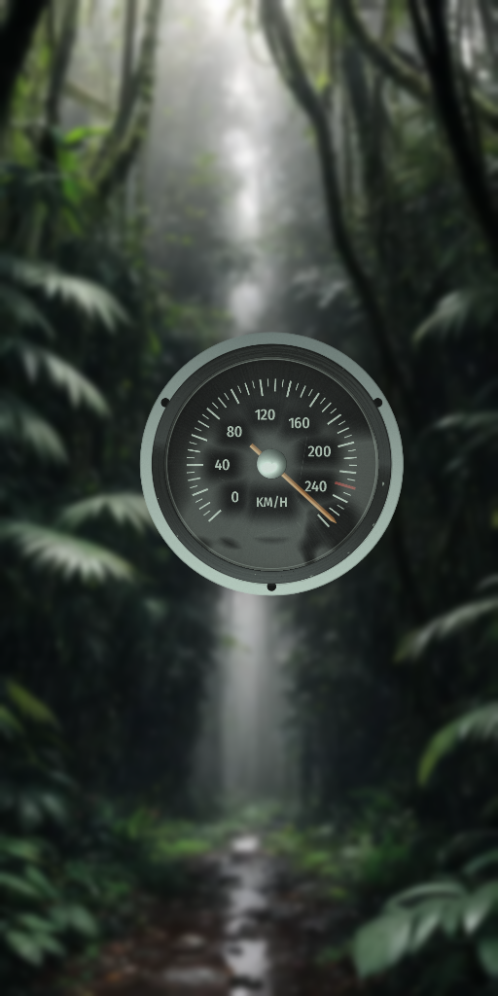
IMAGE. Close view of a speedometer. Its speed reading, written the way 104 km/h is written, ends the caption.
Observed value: 255 km/h
